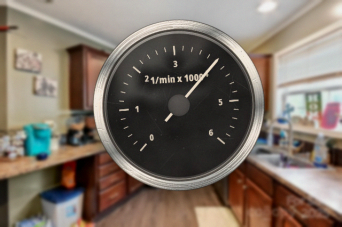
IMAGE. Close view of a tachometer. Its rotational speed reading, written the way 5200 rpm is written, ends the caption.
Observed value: 4000 rpm
